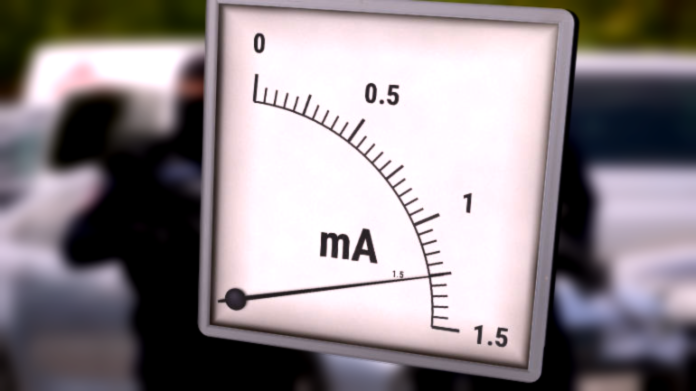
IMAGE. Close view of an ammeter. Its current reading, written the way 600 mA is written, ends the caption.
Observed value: 1.25 mA
